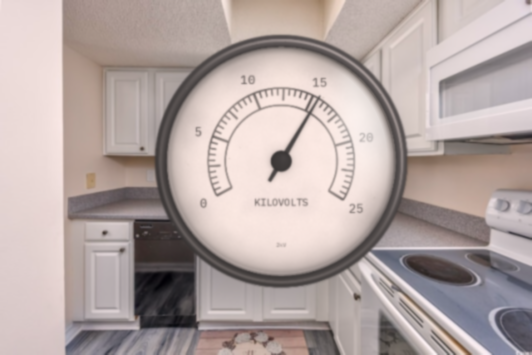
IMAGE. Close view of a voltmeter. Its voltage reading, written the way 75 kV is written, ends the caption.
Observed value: 15.5 kV
